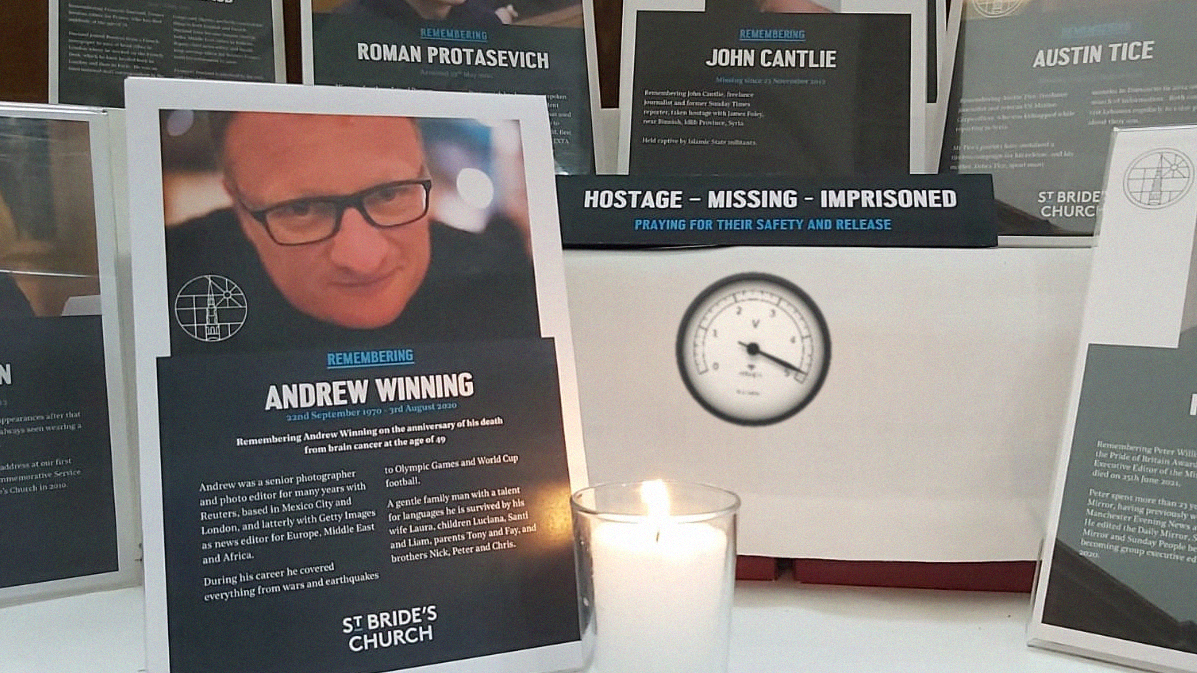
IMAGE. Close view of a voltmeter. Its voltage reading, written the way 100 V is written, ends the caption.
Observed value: 4.8 V
